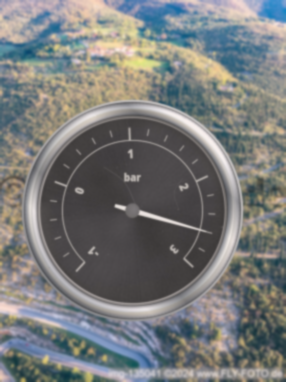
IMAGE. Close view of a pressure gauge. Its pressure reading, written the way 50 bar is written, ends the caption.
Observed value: 2.6 bar
